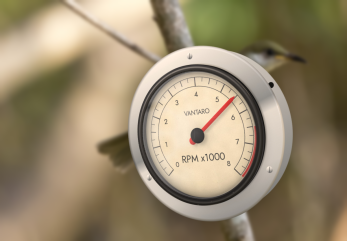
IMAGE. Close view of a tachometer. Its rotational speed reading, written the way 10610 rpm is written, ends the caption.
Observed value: 5500 rpm
